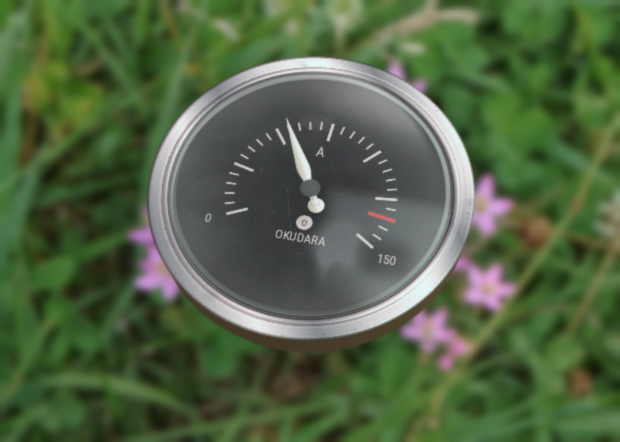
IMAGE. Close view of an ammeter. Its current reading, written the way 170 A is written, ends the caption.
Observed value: 55 A
